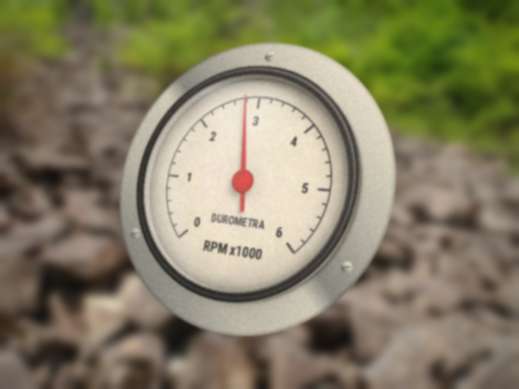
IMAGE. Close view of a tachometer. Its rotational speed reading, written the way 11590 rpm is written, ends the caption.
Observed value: 2800 rpm
